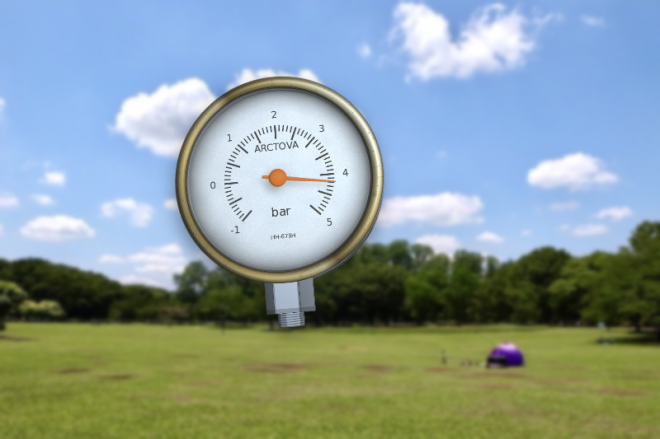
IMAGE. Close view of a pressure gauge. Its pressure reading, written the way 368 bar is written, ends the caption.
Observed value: 4.2 bar
